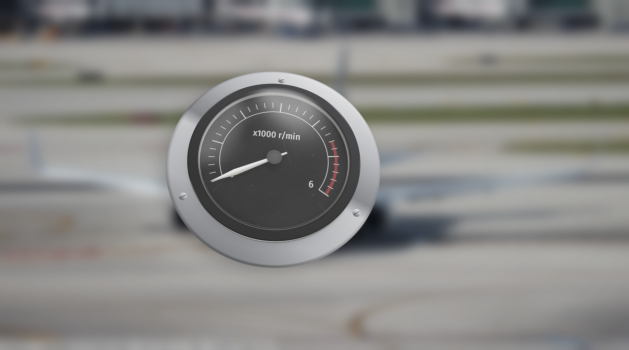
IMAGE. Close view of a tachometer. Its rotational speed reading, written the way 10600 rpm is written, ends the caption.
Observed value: 0 rpm
